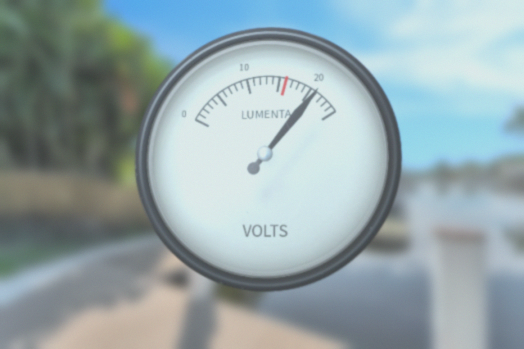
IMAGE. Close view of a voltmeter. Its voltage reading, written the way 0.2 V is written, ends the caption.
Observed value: 21 V
